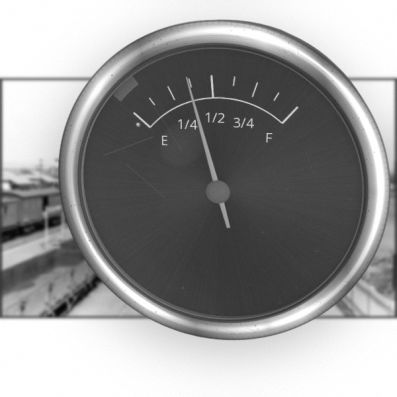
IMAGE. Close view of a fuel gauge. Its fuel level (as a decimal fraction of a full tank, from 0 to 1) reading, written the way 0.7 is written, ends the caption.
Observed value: 0.375
